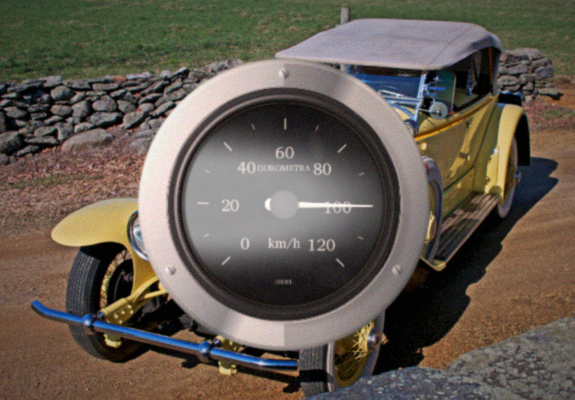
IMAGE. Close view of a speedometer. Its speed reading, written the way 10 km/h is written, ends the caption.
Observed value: 100 km/h
